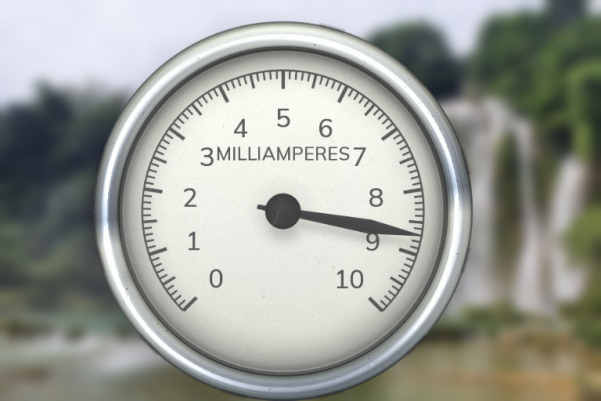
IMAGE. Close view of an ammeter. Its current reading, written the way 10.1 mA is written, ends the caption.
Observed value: 8.7 mA
